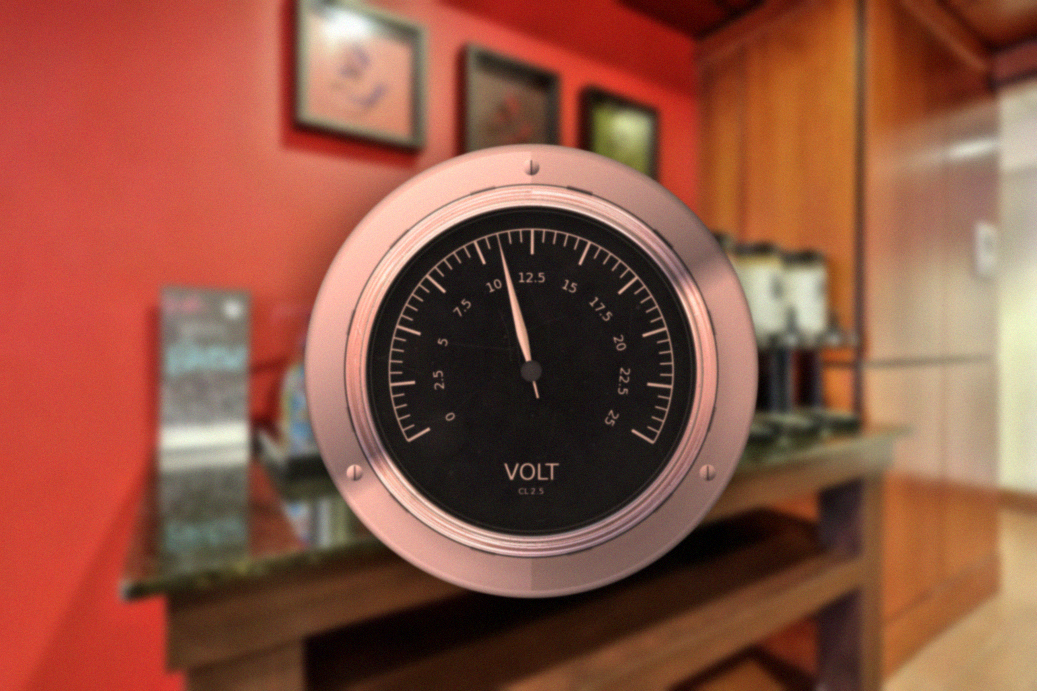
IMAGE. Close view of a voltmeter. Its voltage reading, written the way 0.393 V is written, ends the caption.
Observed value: 11 V
